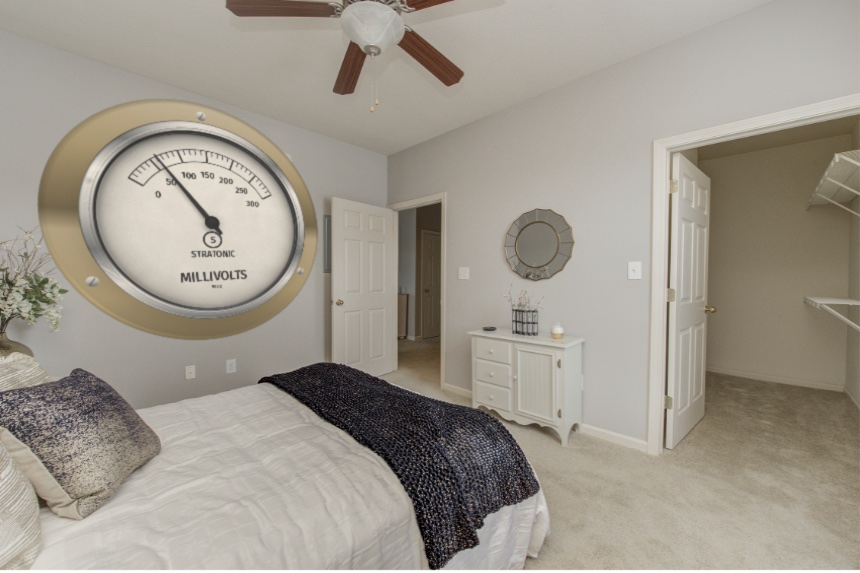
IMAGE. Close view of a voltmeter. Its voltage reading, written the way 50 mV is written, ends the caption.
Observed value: 60 mV
